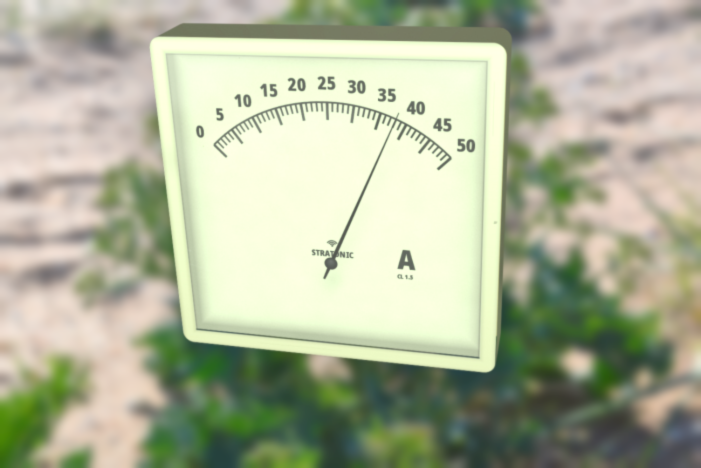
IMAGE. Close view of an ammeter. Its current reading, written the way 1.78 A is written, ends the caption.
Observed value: 38 A
